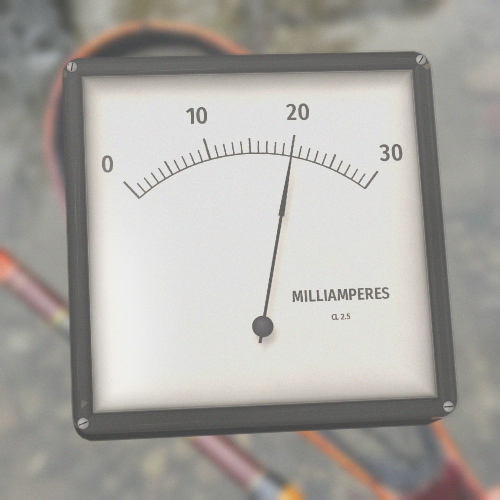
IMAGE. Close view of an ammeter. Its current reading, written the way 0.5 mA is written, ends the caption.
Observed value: 20 mA
